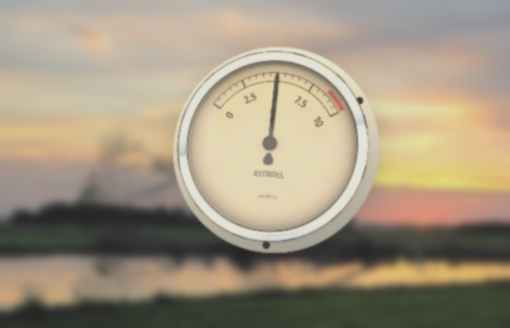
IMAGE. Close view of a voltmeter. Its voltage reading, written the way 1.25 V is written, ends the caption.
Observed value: 5 V
